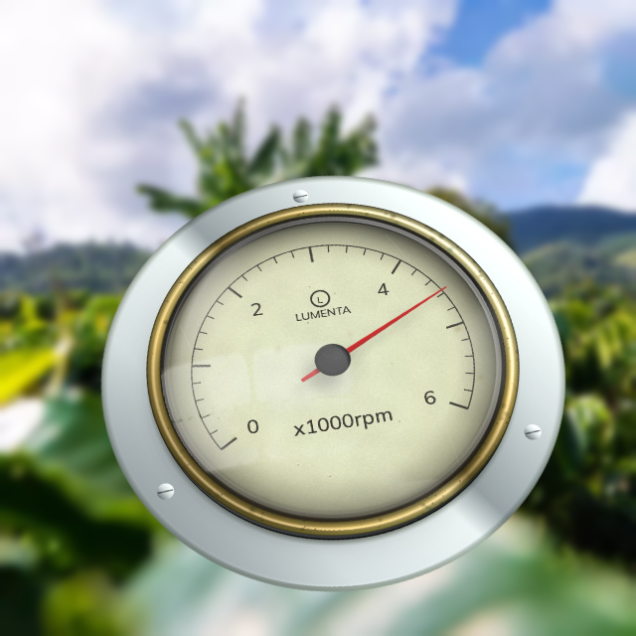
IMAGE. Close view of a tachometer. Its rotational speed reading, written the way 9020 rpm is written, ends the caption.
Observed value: 4600 rpm
